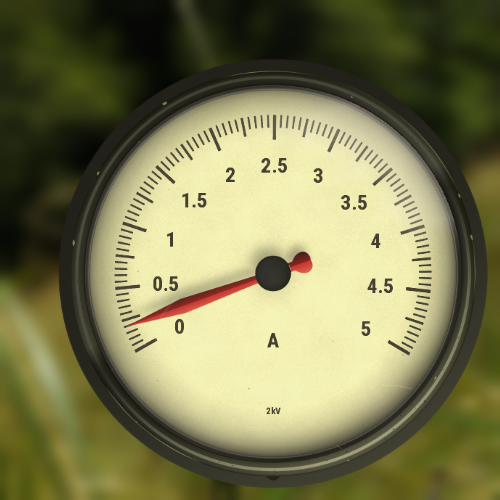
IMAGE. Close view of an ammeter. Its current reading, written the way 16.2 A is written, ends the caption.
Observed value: 0.2 A
